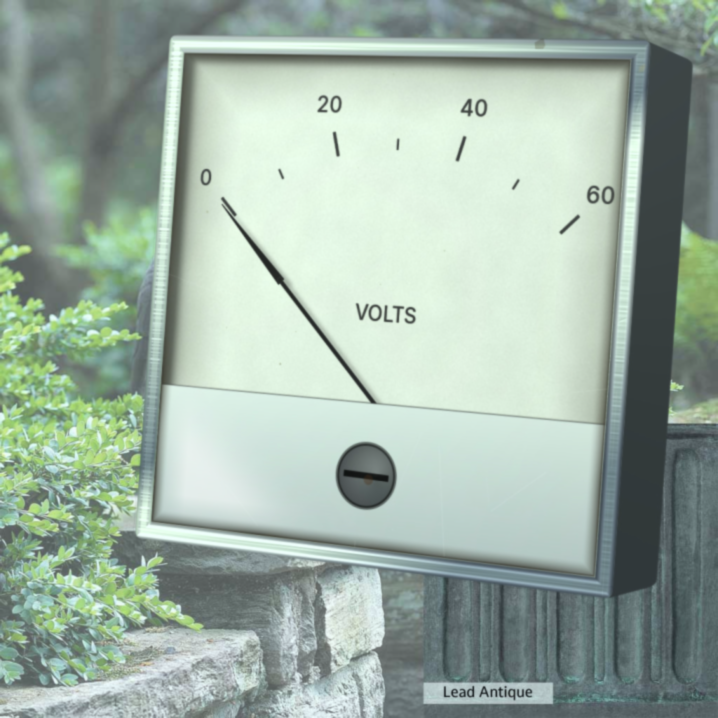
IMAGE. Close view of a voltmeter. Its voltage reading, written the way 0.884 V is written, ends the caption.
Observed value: 0 V
